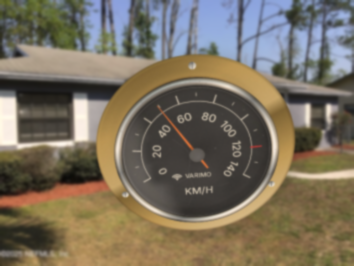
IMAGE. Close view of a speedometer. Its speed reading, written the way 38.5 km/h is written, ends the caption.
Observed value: 50 km/h
